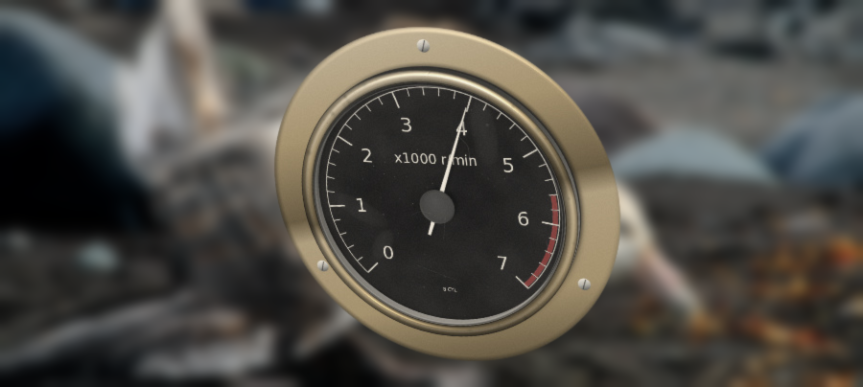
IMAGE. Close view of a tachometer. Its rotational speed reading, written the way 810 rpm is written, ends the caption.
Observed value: 4000 rpm
